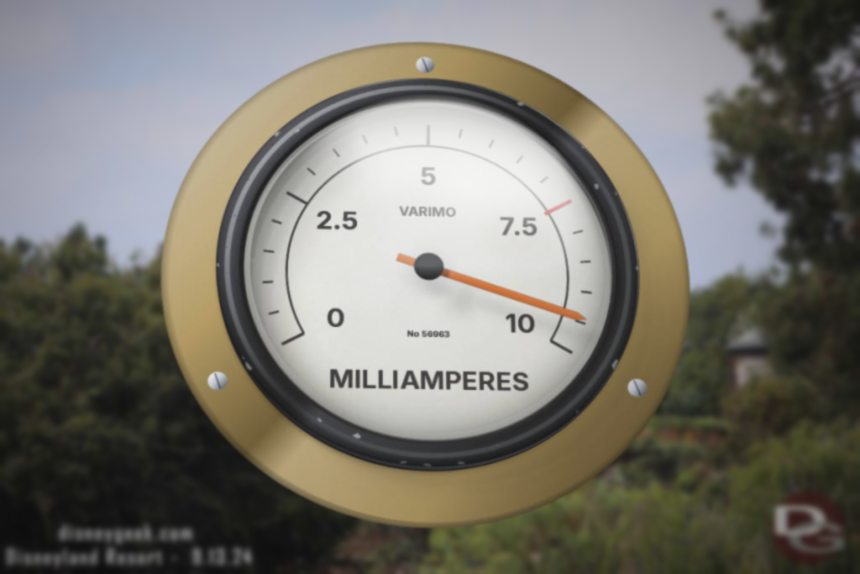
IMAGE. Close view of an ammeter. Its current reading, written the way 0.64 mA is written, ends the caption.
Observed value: 9.5 mA
